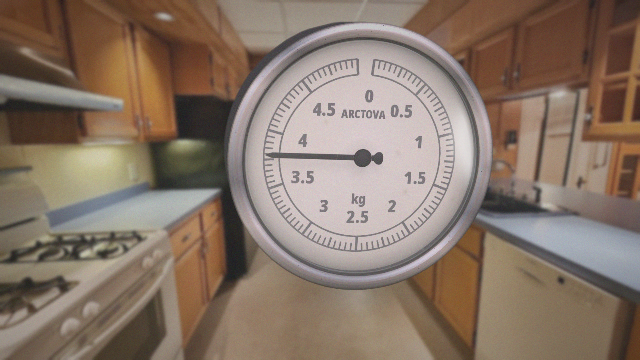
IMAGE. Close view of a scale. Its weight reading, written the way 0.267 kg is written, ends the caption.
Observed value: 3.8 kg
